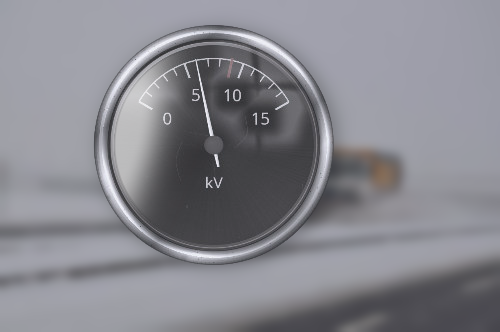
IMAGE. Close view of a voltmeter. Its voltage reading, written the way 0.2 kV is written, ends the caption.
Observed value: 6 kV
